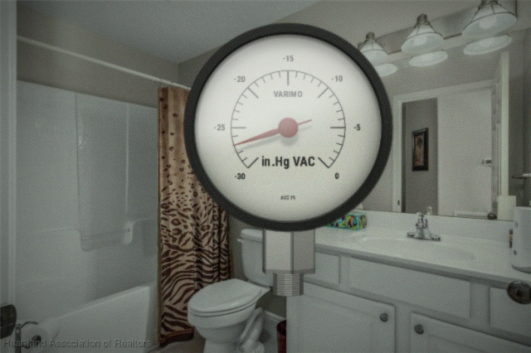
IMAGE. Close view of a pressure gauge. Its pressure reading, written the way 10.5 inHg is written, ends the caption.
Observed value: -27 inHg
